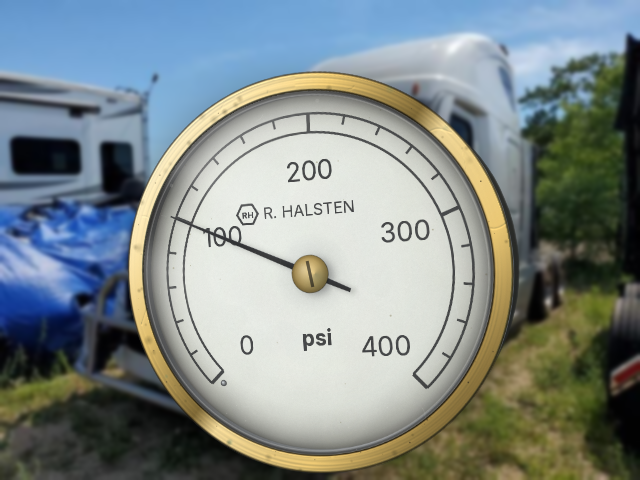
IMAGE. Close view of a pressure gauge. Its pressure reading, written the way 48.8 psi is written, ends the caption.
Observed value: 100 psi
